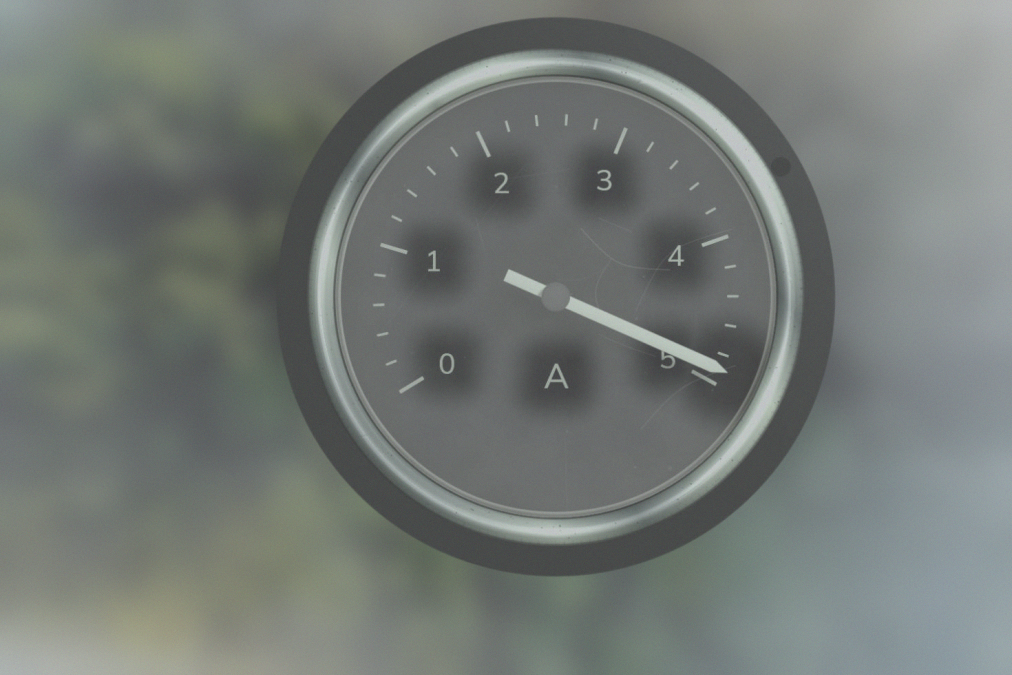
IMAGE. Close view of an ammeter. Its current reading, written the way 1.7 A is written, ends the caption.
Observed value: 4.9 A
